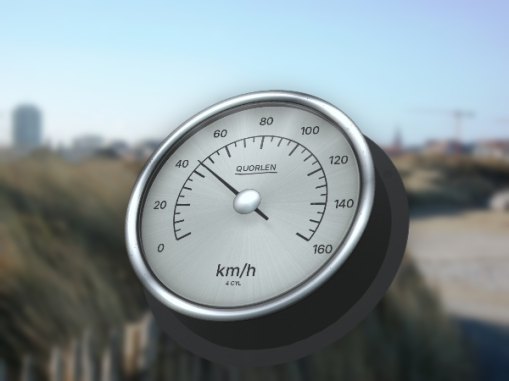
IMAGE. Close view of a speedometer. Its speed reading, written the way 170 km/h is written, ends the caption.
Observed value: 45 km/h
